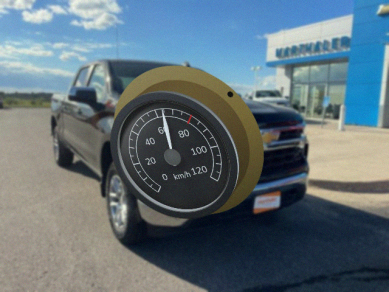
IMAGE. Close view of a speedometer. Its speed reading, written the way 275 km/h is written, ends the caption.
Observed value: 65 km/h
